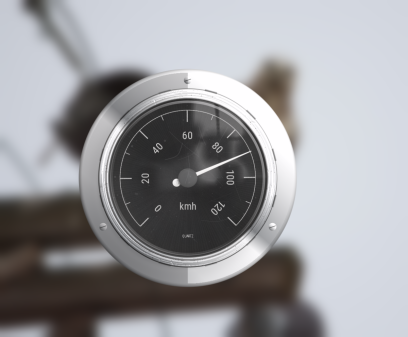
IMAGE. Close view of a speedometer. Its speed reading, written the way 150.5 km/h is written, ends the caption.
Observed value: 90 km/h
